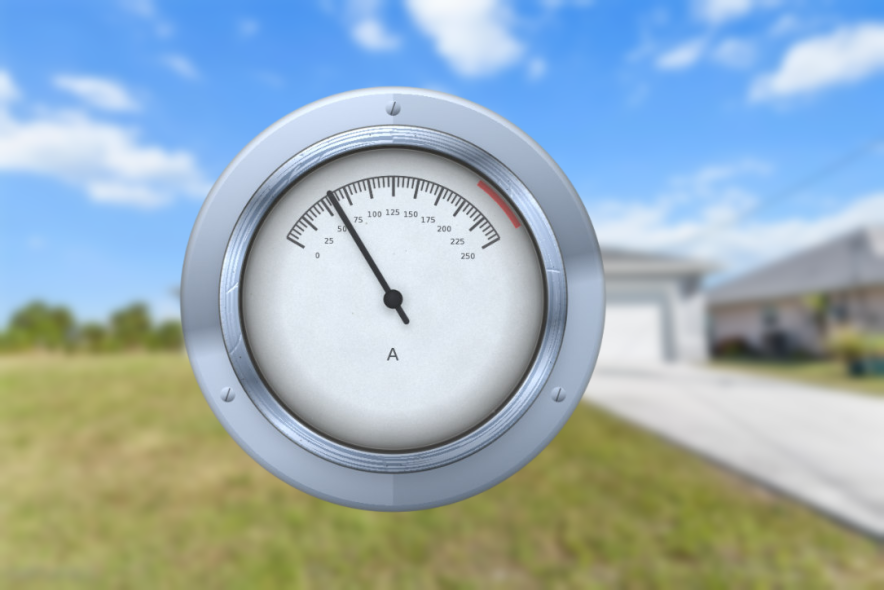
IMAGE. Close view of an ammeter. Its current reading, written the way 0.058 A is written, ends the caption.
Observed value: 60 A
